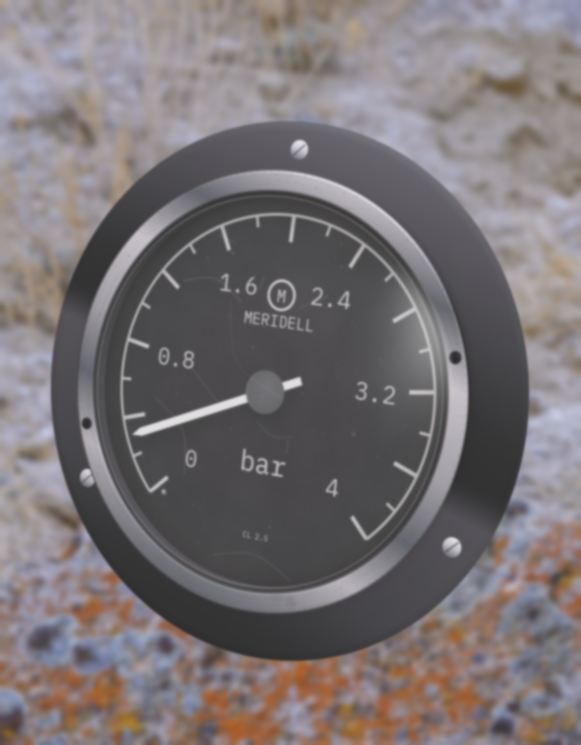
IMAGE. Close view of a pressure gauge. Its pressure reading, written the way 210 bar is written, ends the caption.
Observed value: 0.3 bar
